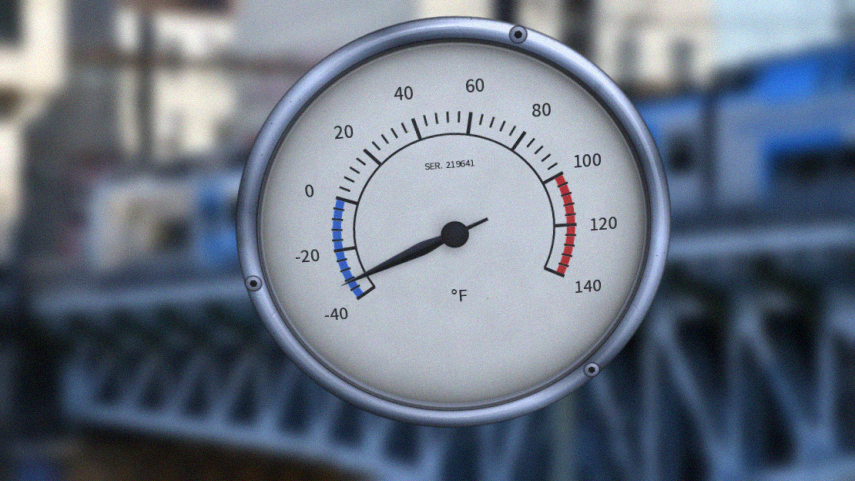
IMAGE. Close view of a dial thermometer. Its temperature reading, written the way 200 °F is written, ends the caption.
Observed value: -32 °F
